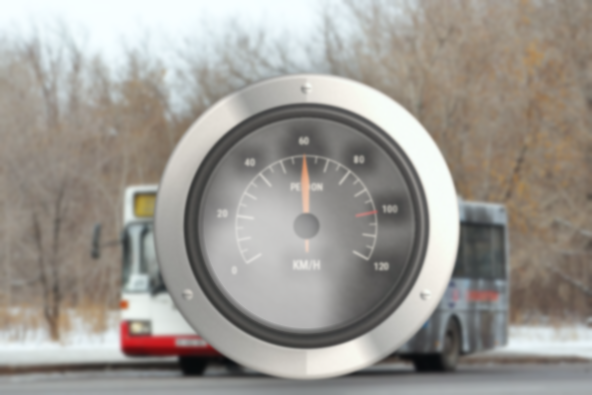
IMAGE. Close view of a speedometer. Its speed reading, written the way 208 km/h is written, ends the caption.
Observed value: 60 km/h
